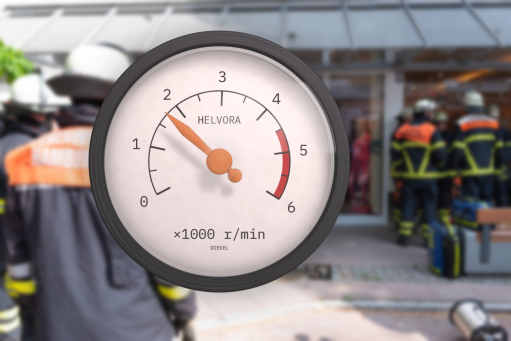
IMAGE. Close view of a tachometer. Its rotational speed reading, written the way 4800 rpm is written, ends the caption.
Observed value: 1750 rpm
